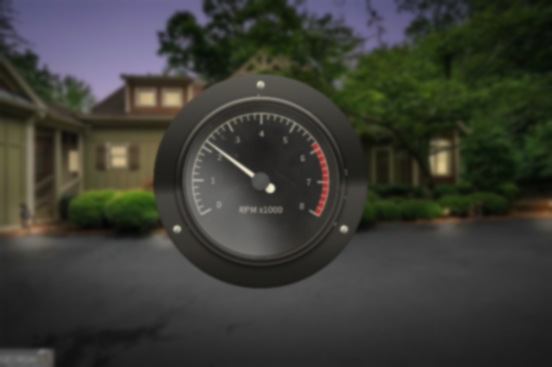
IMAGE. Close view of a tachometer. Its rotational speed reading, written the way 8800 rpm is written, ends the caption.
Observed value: 2200 rpm
